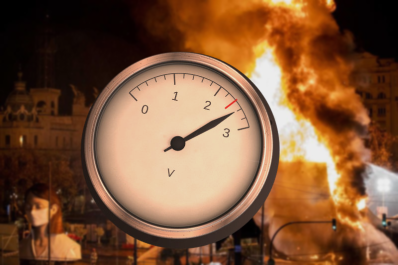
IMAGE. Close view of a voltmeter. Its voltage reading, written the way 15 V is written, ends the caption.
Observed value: 2.6 V
